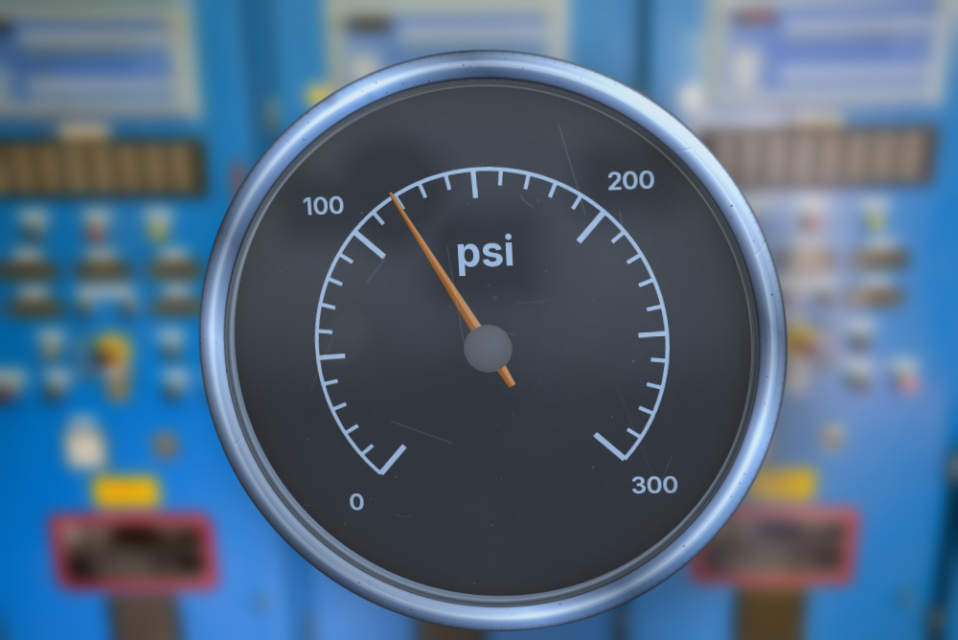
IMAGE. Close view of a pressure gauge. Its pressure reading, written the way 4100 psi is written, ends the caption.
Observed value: 120 psi
